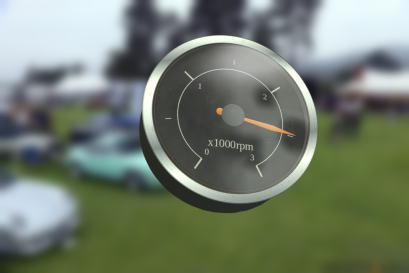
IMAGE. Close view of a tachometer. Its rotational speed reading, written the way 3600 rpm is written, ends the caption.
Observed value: 2500 rpm
